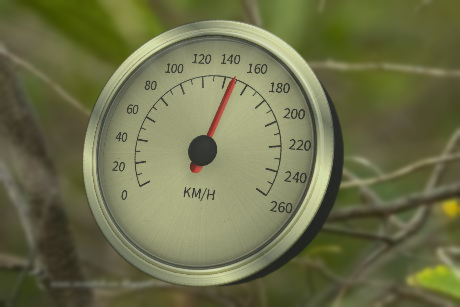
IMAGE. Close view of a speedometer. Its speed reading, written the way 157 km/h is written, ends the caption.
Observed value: 150 km/h
